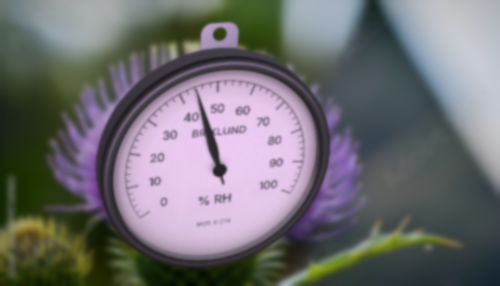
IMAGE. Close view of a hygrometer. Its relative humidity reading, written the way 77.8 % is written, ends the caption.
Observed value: 44 %
